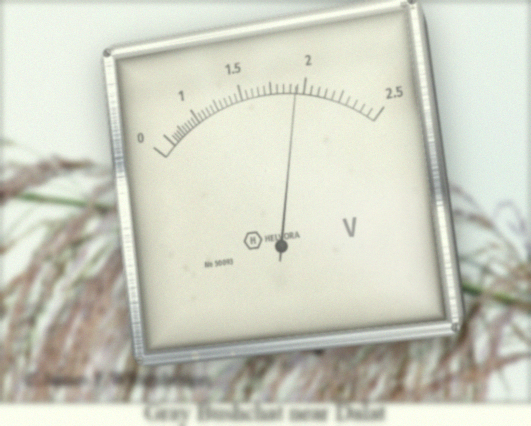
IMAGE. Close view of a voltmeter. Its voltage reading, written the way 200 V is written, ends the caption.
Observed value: 1.95 V
